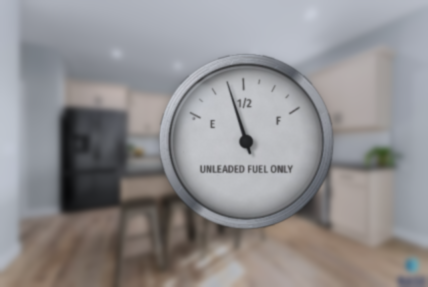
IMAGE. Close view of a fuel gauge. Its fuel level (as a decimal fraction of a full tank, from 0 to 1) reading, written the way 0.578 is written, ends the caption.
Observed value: 0.375
